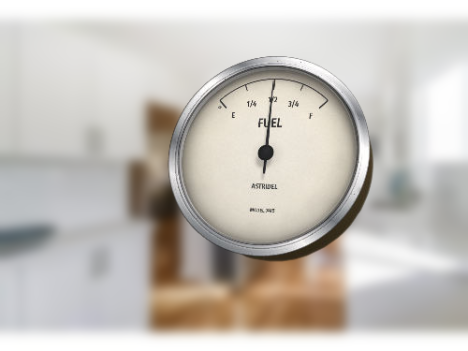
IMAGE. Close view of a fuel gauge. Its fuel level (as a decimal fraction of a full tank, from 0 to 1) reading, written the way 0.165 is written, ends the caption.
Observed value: 0.5
